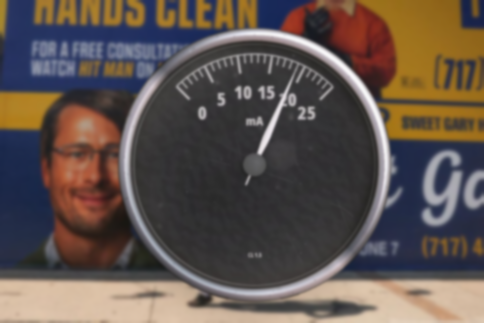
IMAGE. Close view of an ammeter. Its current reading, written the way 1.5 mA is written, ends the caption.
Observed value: 19 mA
